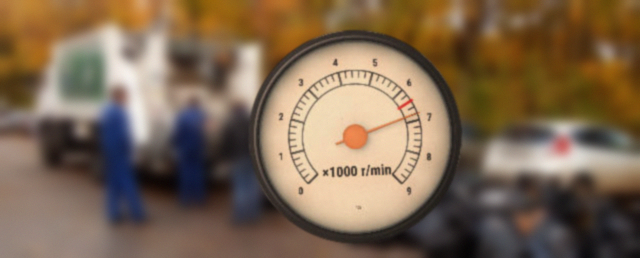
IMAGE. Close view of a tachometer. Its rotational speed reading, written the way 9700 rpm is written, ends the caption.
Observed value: 6800 rpm
